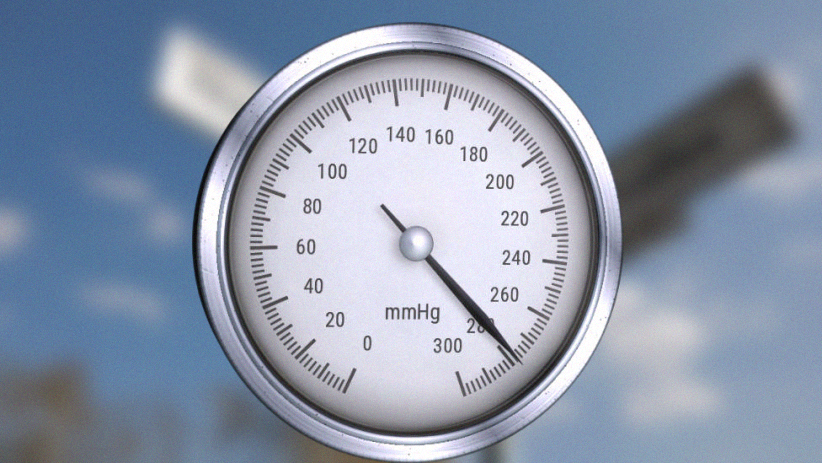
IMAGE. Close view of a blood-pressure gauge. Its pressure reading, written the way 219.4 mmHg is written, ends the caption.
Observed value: 278 mmHg
